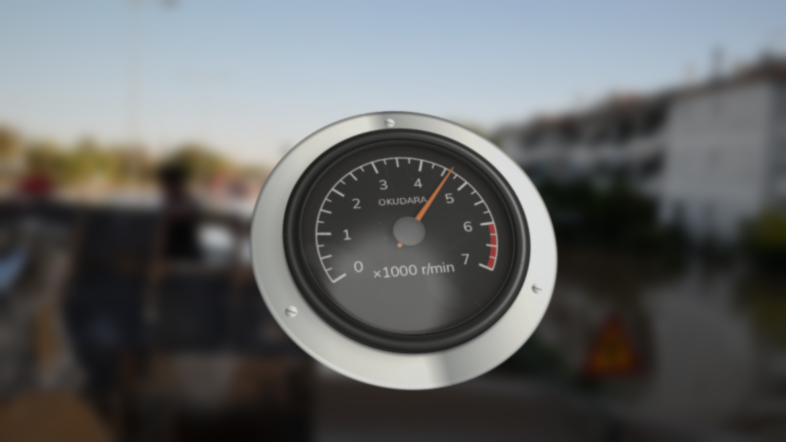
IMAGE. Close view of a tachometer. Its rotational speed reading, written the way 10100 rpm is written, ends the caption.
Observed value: 4625 rpm
